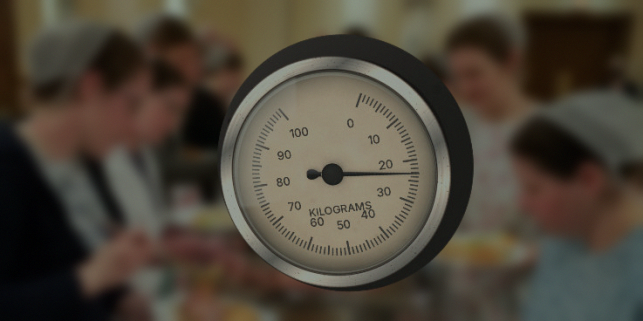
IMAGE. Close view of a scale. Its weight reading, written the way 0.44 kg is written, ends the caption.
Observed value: 23 kg
